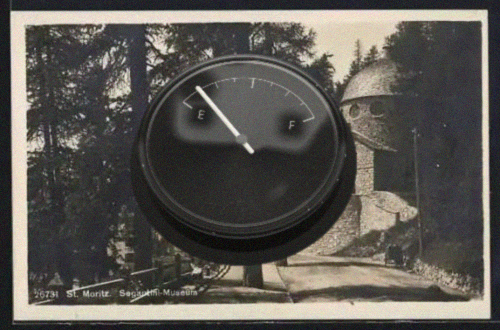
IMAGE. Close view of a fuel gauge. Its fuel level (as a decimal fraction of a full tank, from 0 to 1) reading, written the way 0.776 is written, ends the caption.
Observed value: 0.125
